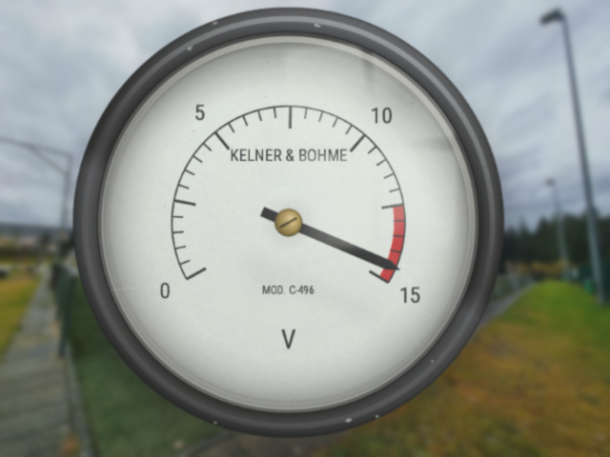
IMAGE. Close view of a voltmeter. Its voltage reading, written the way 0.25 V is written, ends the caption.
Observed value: 14.5 V
